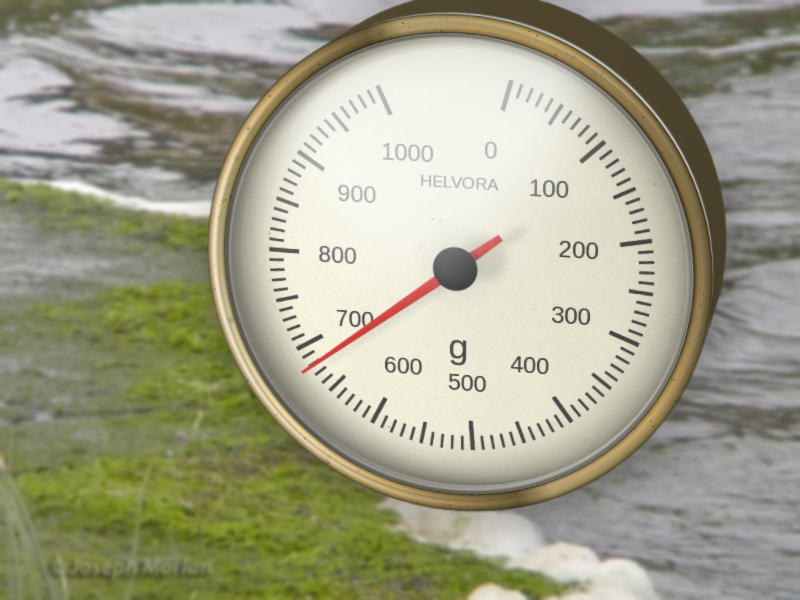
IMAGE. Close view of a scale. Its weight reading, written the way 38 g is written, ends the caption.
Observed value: 680 g
